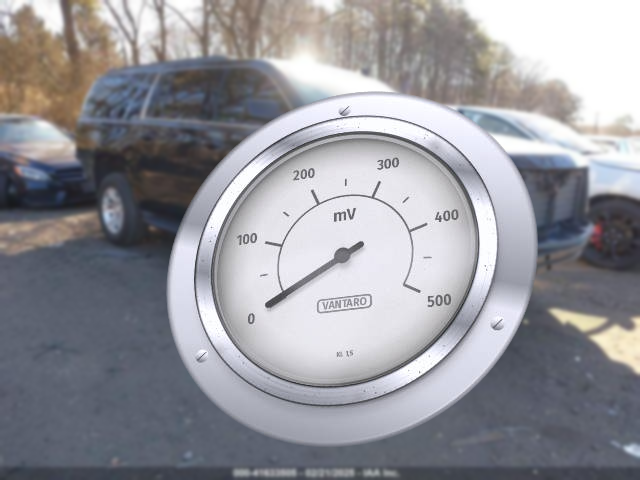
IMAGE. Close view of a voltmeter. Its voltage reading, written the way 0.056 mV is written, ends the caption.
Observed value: 0 mV
